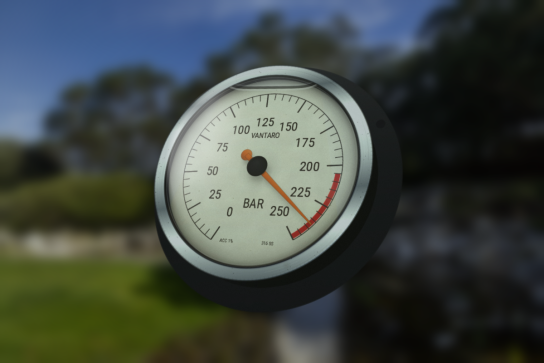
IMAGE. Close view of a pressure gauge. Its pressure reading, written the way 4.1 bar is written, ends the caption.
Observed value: 237.5 bar
